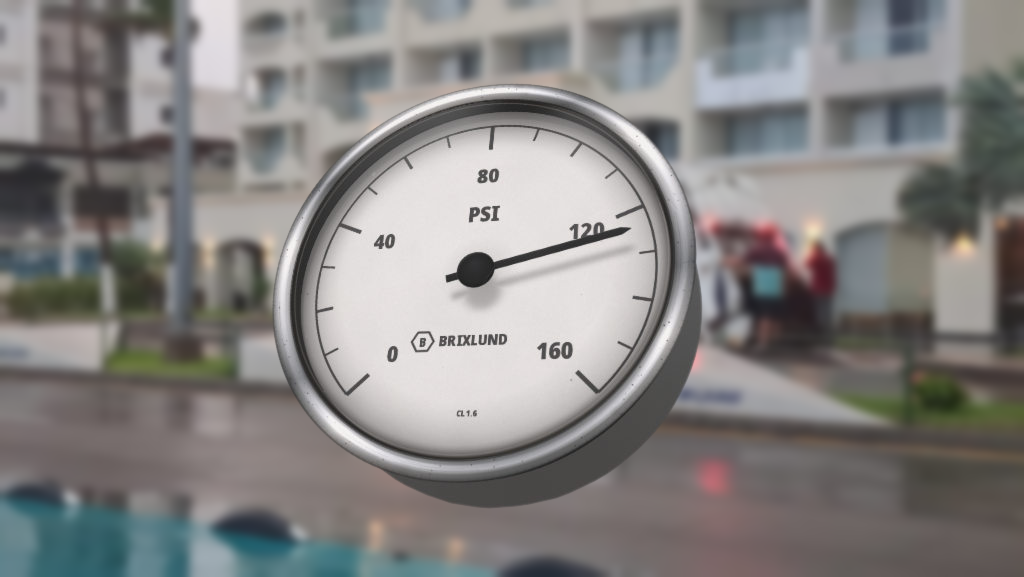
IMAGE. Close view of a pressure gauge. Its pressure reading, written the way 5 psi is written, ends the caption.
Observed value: 125 psi
